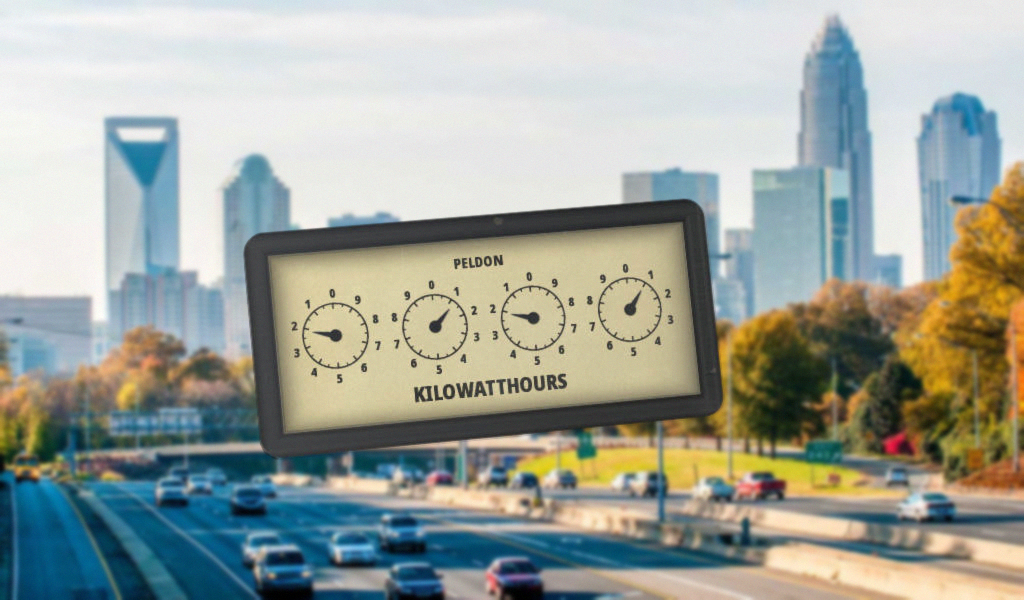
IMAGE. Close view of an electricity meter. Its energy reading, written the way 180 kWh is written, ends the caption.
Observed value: 2121 kWh
